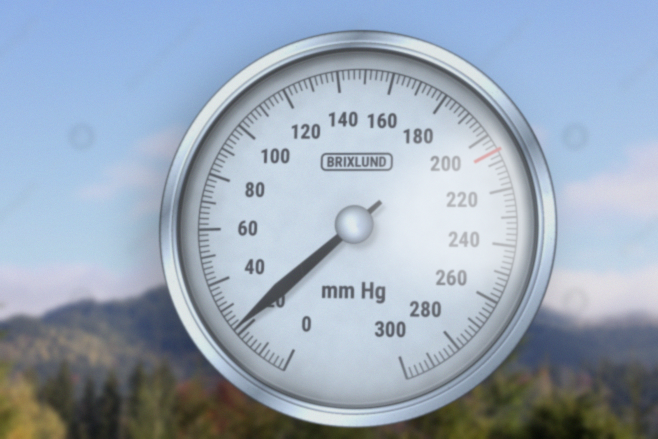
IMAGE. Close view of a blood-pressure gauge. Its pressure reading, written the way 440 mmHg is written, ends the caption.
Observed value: 22 mmHg
